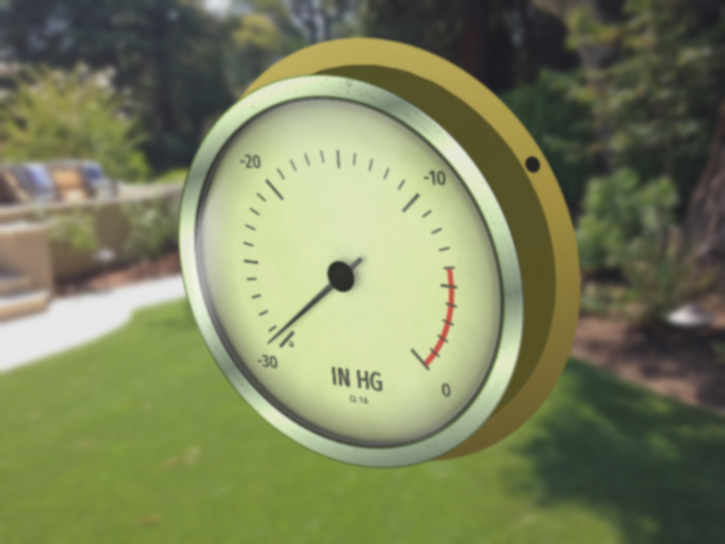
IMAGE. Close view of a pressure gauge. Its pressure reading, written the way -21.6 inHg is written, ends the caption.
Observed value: -29.5 inHg
